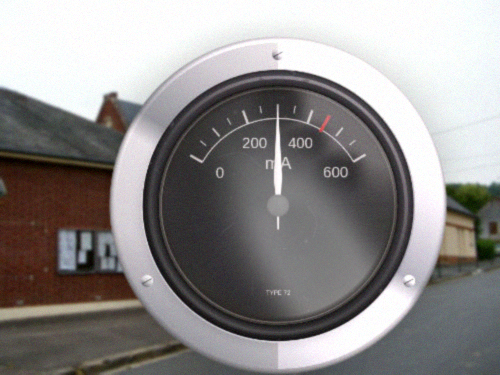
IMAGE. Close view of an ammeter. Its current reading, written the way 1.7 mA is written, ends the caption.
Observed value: 300 mA
